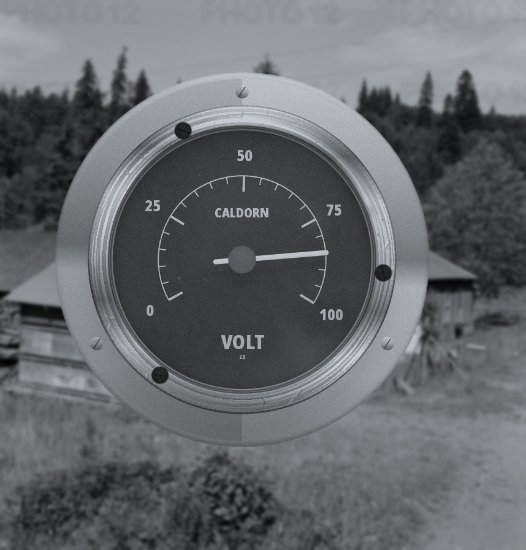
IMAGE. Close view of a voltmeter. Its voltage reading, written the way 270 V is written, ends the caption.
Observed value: 85 V
